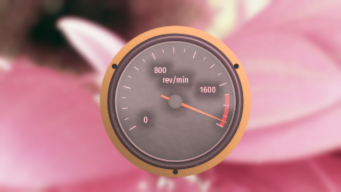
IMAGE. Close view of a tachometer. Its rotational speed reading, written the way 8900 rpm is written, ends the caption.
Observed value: 1950 rpm
